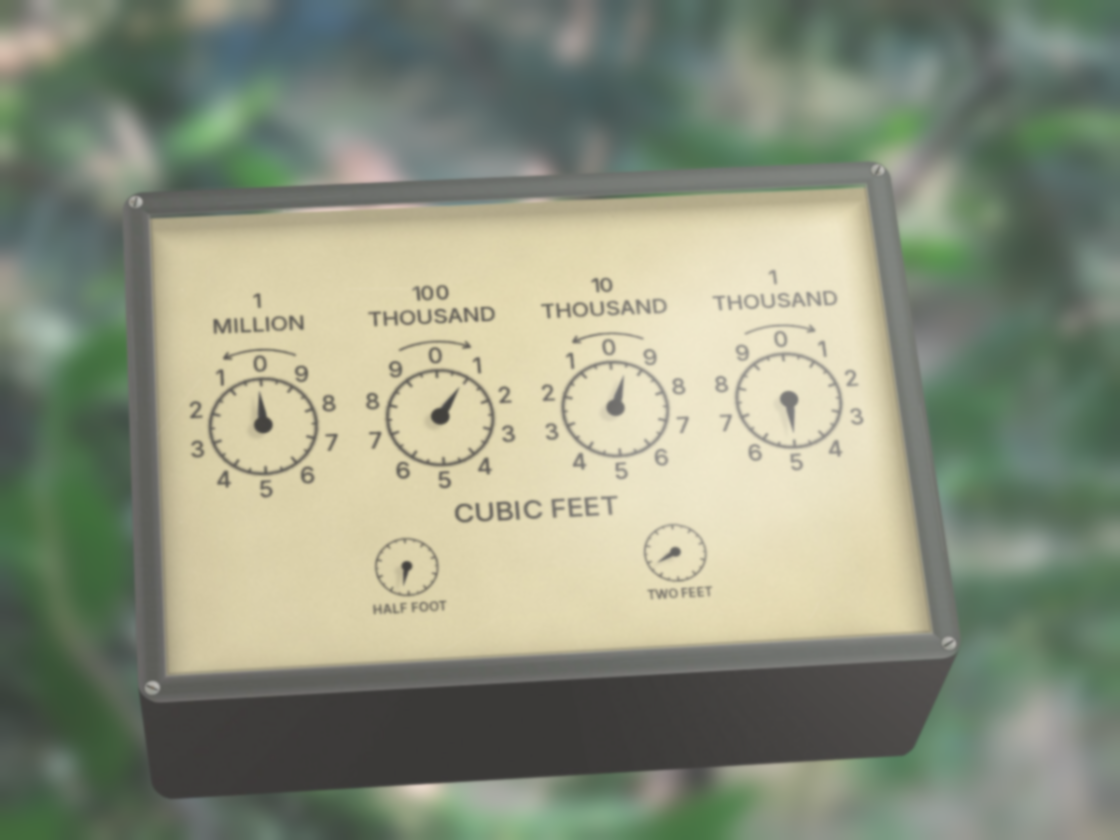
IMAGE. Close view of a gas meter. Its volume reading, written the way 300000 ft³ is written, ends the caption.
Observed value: 9500 ft³
